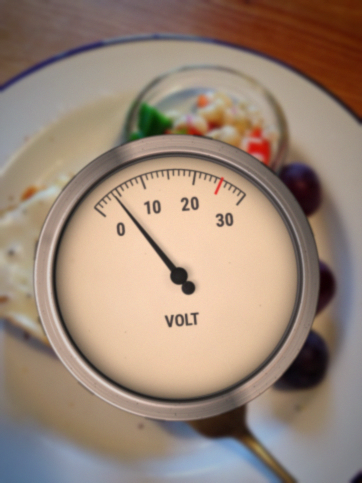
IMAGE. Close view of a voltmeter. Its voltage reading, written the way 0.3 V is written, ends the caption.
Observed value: 4 V
